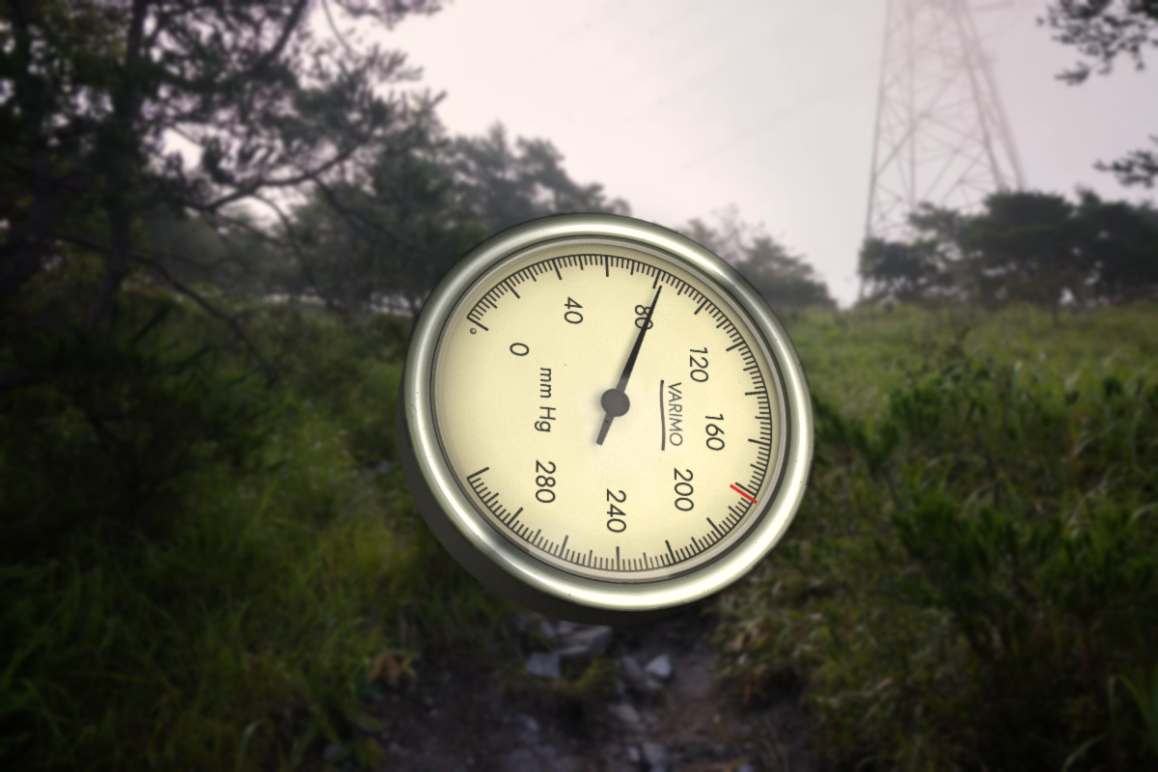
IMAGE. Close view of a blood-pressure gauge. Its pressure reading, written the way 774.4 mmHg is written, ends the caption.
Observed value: 82 mmHg
